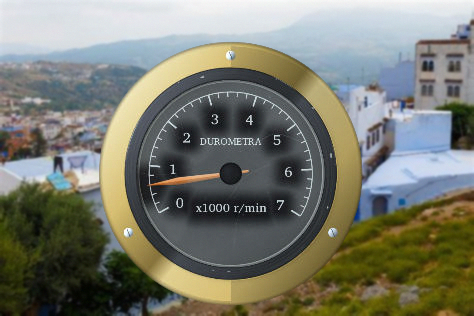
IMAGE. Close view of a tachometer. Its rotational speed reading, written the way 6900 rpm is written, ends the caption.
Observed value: 600 rpm
